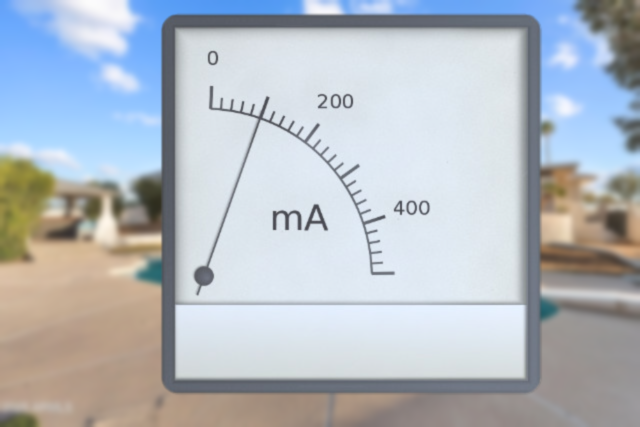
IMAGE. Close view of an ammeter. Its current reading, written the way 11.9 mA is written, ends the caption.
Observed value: 100 mA
